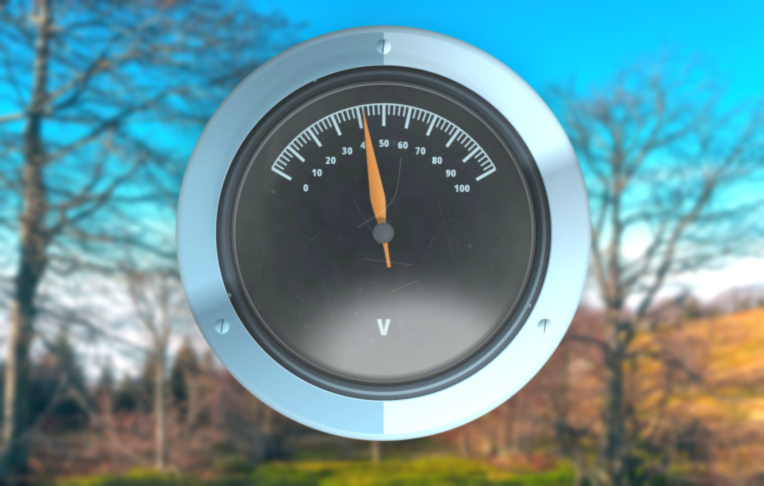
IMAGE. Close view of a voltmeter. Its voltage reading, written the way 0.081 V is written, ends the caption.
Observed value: 42 V
